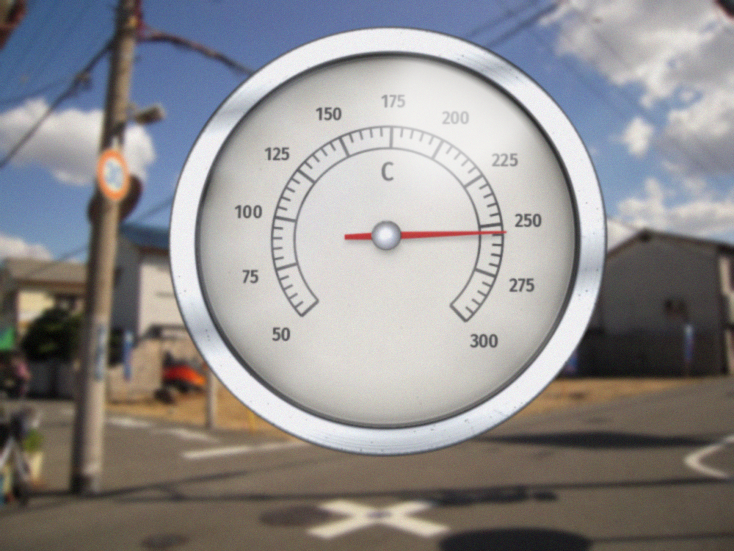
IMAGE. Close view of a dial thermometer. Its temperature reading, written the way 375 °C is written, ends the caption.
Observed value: 255 °C
